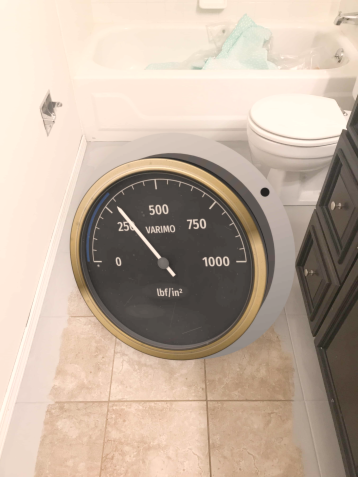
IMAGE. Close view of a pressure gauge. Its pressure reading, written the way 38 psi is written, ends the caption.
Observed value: 300 psi
